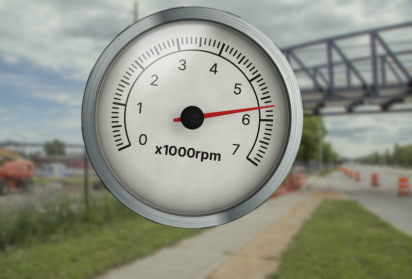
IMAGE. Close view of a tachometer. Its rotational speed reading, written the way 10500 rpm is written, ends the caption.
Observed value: 5700 rpm
